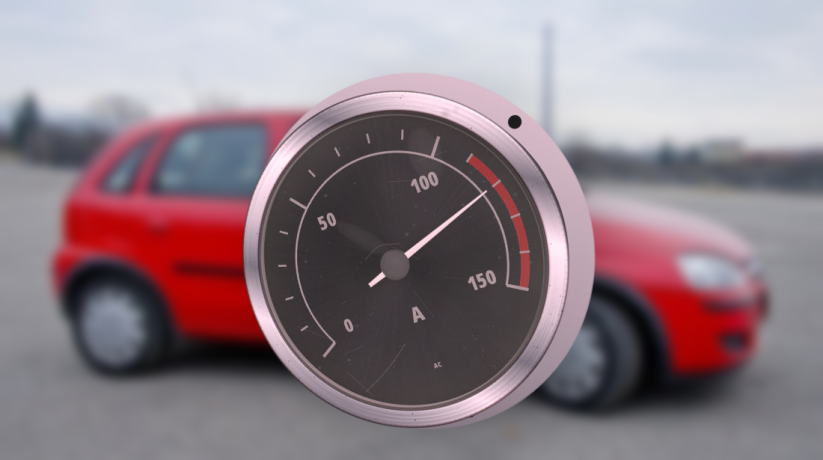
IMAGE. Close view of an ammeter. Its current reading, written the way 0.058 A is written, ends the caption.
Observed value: 120 A
